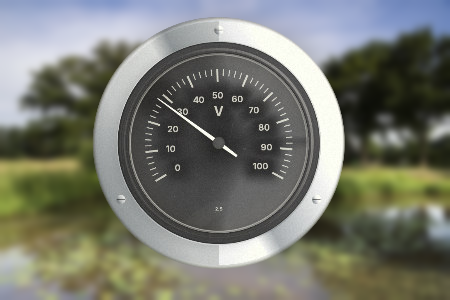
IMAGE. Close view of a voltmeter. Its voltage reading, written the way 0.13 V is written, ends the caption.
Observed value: 28 V
